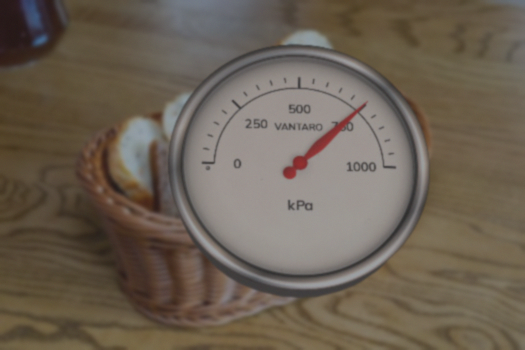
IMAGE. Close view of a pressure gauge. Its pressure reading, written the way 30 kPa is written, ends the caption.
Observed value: 750 kPa
